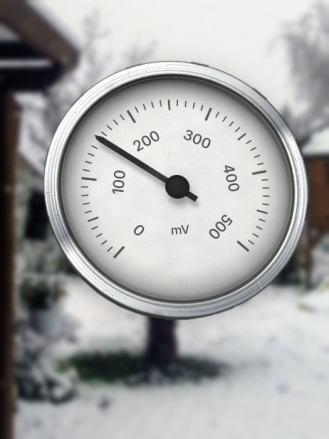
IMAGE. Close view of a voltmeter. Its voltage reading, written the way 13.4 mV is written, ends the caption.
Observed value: 150 mV
